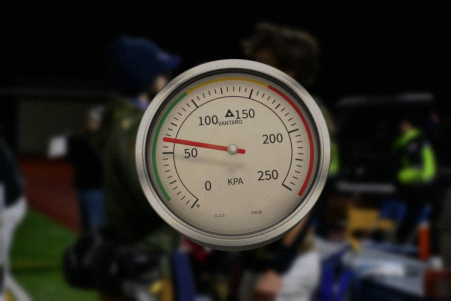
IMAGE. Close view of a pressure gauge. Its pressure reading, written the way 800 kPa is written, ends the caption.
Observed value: 60 kPa
